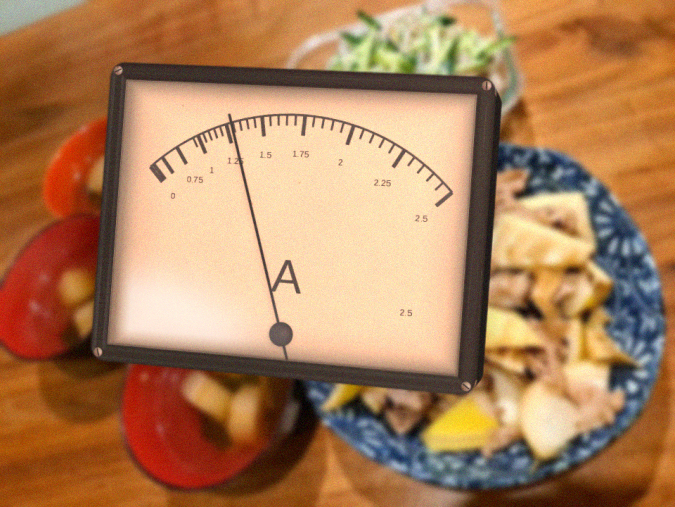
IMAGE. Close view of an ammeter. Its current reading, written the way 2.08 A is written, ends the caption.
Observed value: 1.3 A
